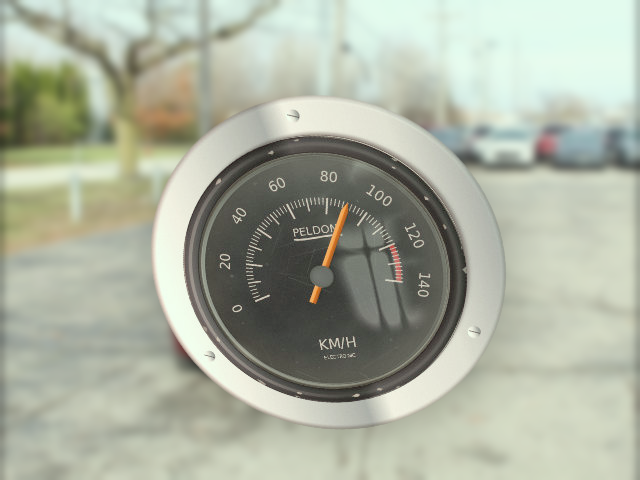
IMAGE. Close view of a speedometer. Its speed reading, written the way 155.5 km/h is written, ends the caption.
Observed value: 90 km/h
